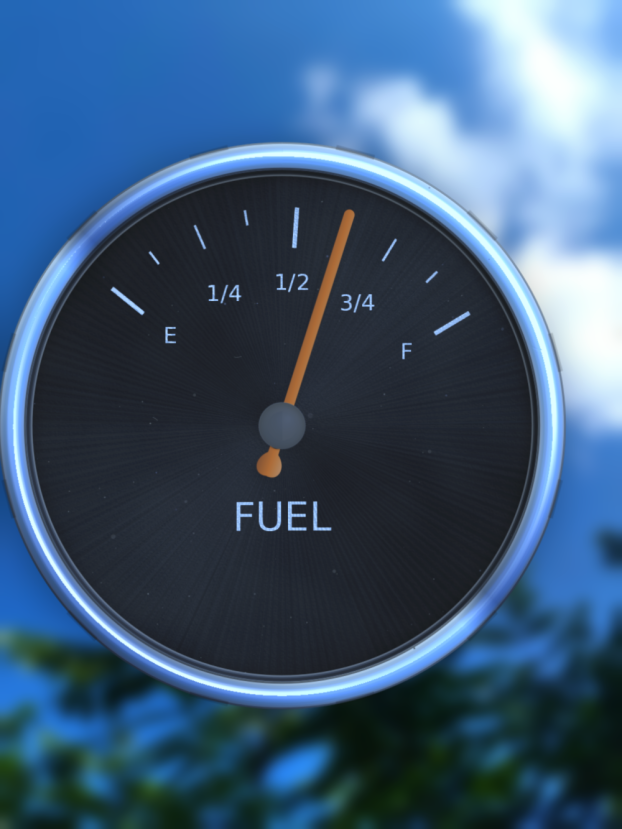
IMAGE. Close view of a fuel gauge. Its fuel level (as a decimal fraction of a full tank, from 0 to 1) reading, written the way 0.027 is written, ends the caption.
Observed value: 0.625
